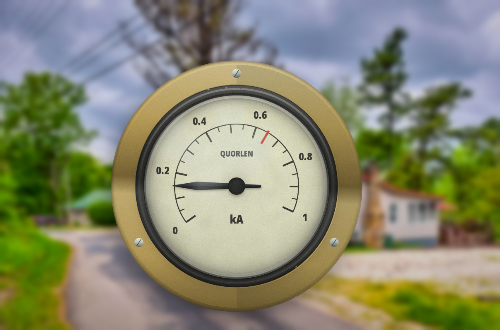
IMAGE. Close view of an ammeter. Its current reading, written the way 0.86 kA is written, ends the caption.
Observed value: 0.15 kA
